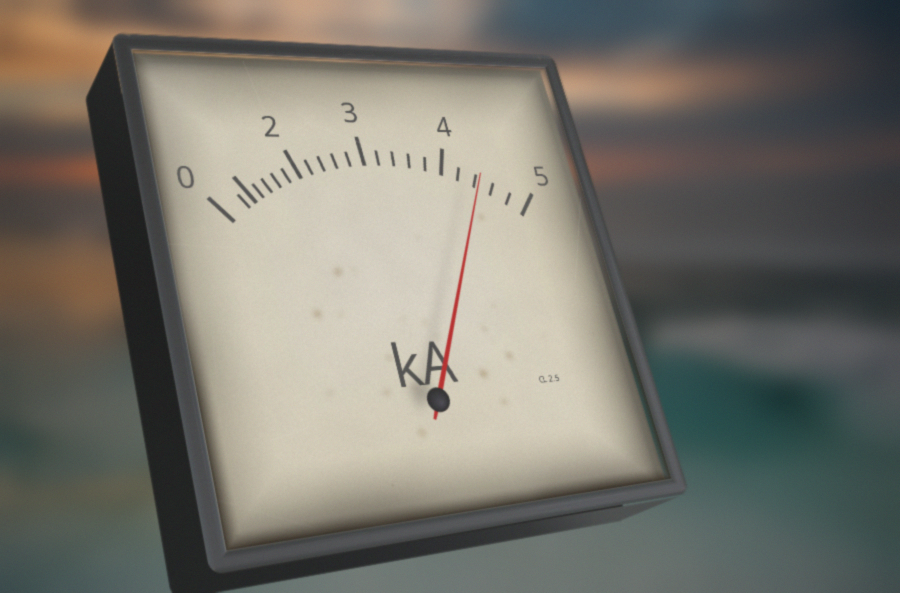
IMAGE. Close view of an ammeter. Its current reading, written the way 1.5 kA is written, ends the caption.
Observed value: 4.4 kA
